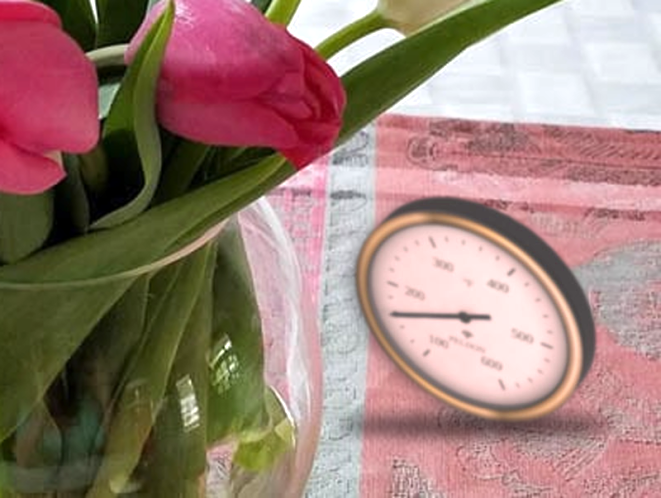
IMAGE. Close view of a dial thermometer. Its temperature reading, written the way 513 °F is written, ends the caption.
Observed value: 160 °F
